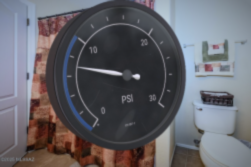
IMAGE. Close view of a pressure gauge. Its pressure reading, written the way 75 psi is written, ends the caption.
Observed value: 7 psi
